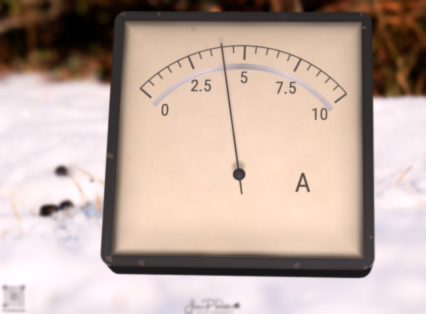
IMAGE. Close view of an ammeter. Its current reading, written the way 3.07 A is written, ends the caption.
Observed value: 4 A
